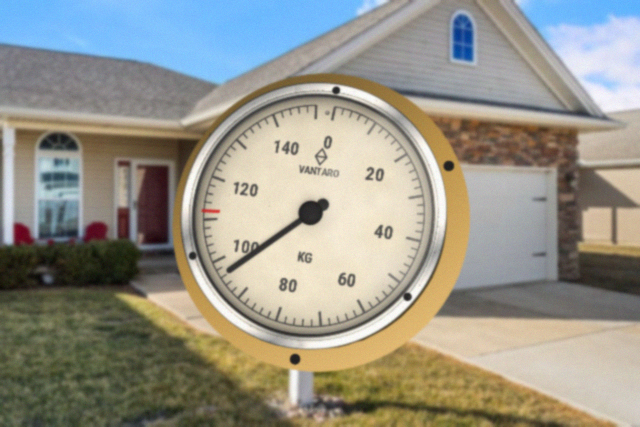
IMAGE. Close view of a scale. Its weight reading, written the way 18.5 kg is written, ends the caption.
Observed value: 96 kg
